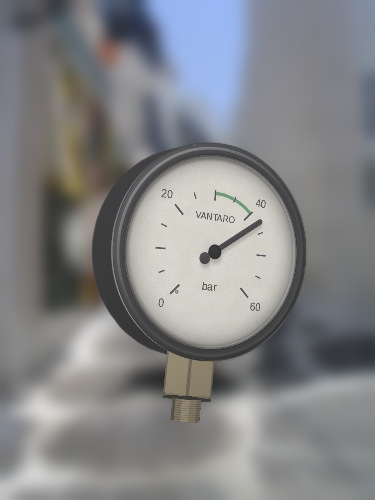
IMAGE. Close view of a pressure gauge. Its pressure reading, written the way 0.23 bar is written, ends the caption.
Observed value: 42.5 bar
